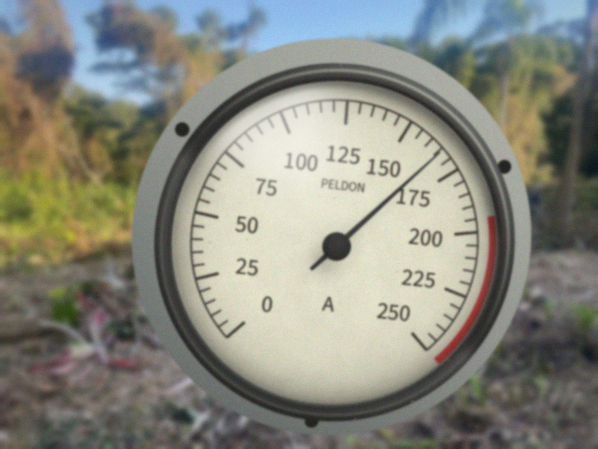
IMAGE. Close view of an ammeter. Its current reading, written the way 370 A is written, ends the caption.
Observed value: 165 A
